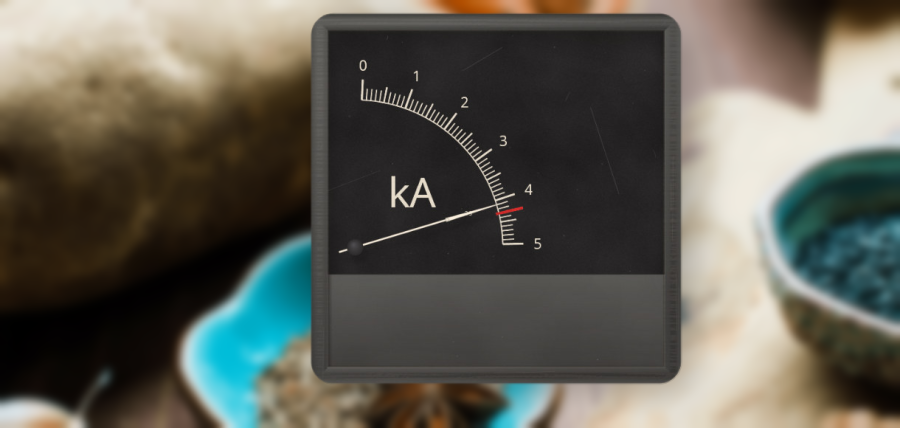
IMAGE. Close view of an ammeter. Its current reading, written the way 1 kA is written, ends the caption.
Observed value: 4.1 kA
